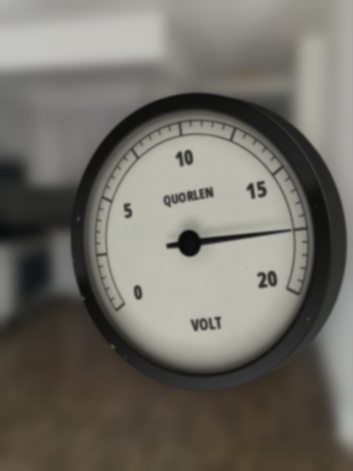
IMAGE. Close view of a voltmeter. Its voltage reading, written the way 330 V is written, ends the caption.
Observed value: 17.5 V
